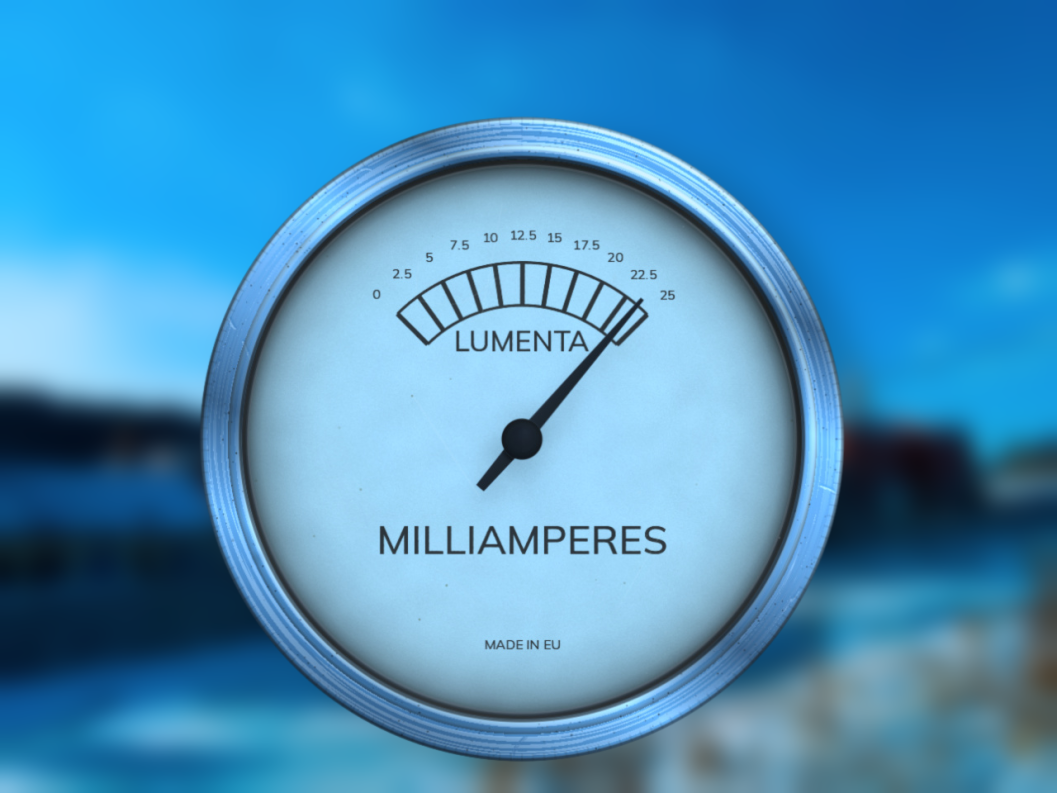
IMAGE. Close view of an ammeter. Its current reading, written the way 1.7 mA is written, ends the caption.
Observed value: 23.75 mA
